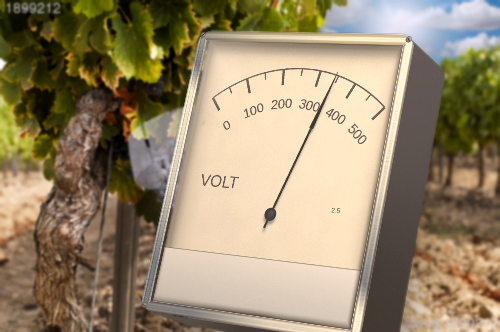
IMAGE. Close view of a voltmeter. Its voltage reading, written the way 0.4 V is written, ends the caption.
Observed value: 350 V
